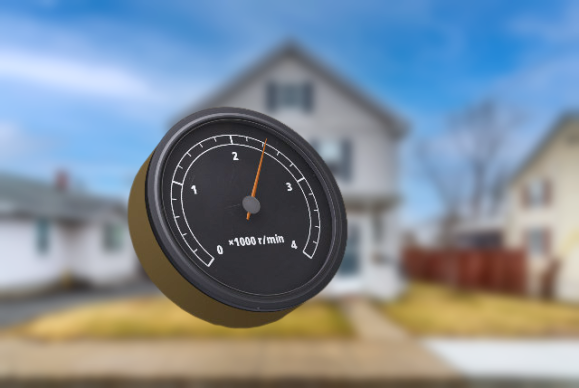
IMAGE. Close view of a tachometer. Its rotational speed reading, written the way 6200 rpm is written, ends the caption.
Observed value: 2400 rpm
